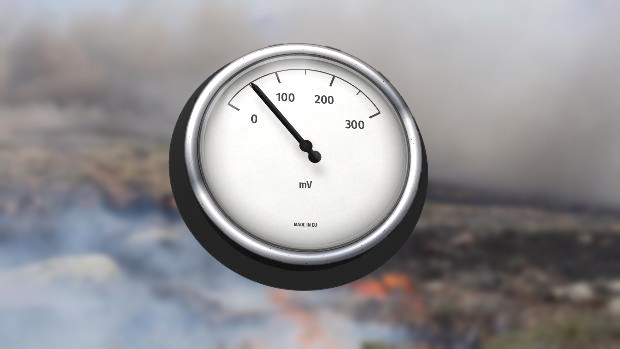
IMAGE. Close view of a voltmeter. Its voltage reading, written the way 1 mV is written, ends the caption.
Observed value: 50 mV
